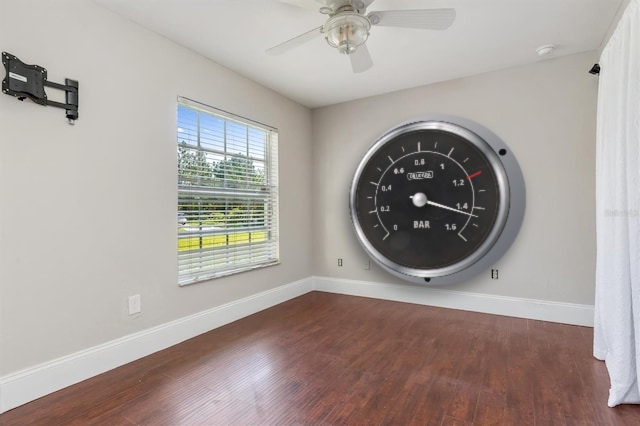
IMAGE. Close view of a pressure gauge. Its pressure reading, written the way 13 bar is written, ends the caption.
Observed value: 1.45 bar
